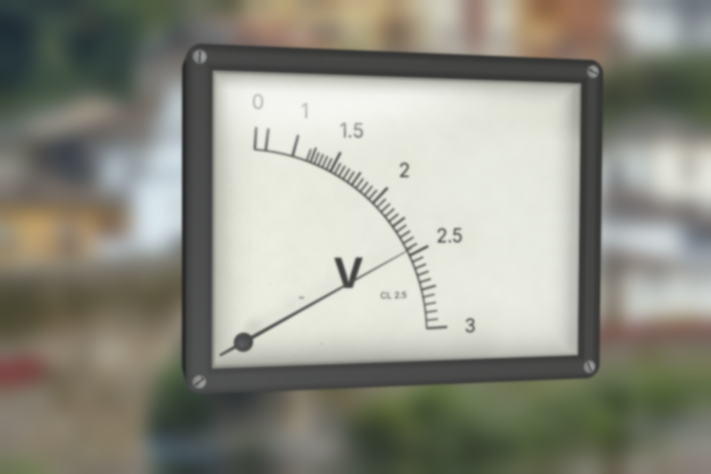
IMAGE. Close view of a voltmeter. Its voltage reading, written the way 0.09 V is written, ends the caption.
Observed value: 2.45 V
